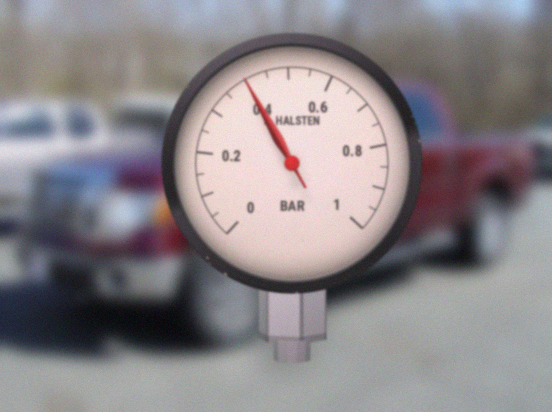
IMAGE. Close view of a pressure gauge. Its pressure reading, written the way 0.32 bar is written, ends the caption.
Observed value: 0.4 bar
